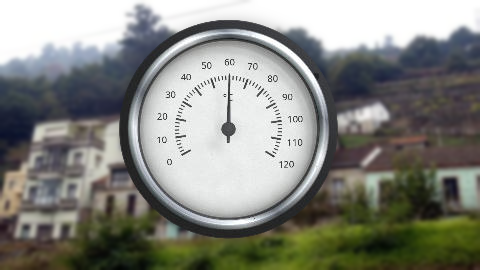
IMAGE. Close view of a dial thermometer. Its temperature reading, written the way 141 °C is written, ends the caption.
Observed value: 60 °C
